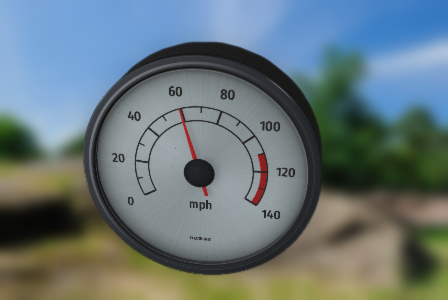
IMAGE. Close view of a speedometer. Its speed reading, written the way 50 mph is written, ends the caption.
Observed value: 60 mph
